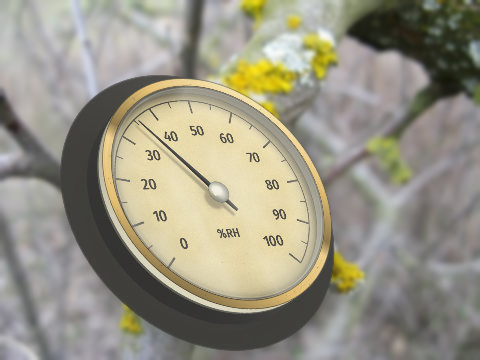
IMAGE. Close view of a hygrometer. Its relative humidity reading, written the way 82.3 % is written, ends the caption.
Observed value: 35 %
